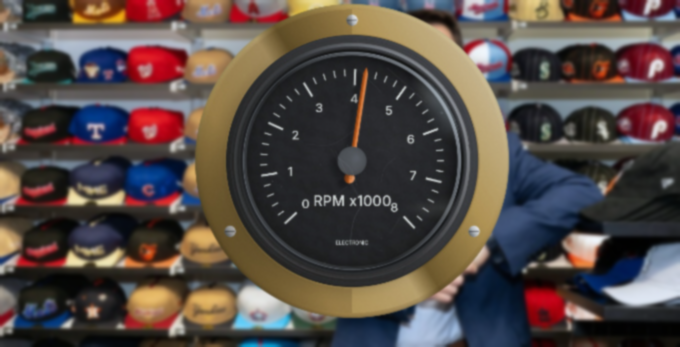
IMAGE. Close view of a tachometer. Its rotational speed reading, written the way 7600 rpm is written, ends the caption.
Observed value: 4200 rpm
